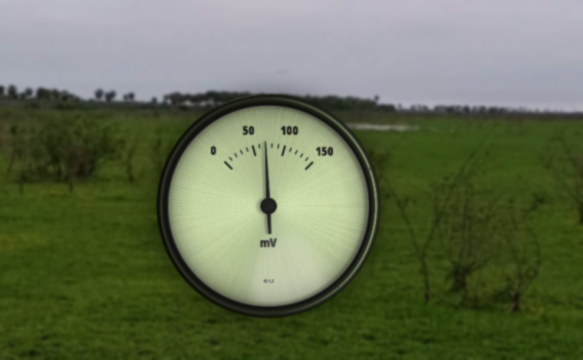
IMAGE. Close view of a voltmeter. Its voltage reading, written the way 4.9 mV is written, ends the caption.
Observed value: 70 mV
